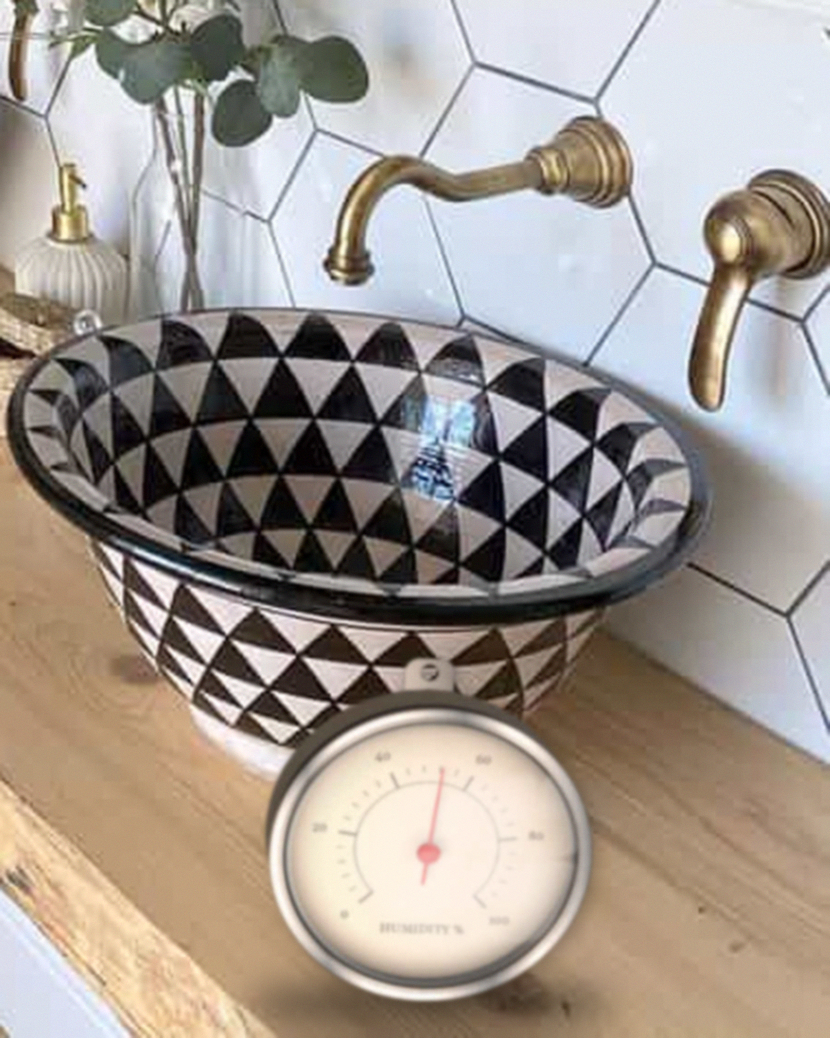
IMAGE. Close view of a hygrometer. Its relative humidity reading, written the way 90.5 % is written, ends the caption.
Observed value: 52 %
